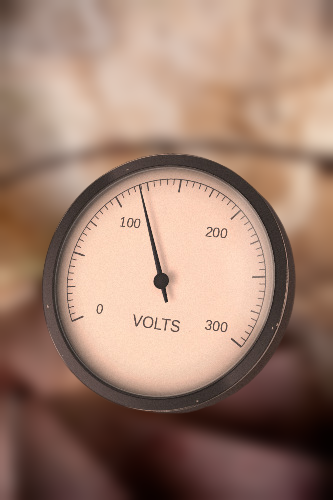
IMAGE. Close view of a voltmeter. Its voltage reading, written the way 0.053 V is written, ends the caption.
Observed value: 120 V
